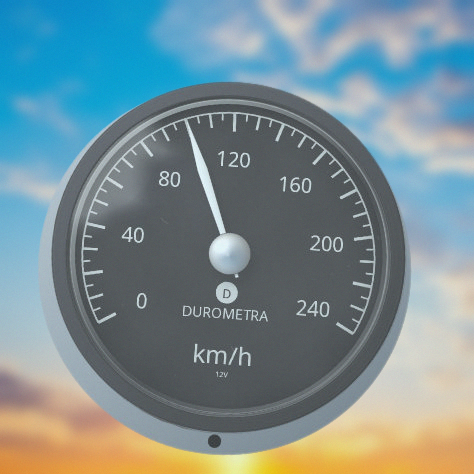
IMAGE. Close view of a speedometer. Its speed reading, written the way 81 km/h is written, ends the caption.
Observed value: 100 km/h
